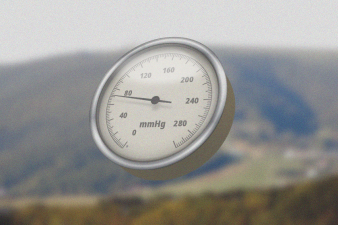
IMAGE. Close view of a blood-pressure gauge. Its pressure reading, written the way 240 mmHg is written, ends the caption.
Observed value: 70 mmHg
